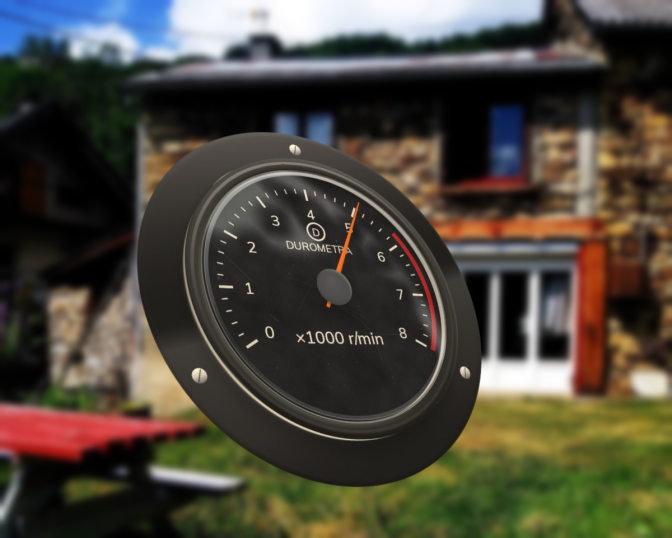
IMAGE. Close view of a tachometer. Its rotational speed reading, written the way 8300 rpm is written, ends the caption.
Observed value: 5000 rpm
